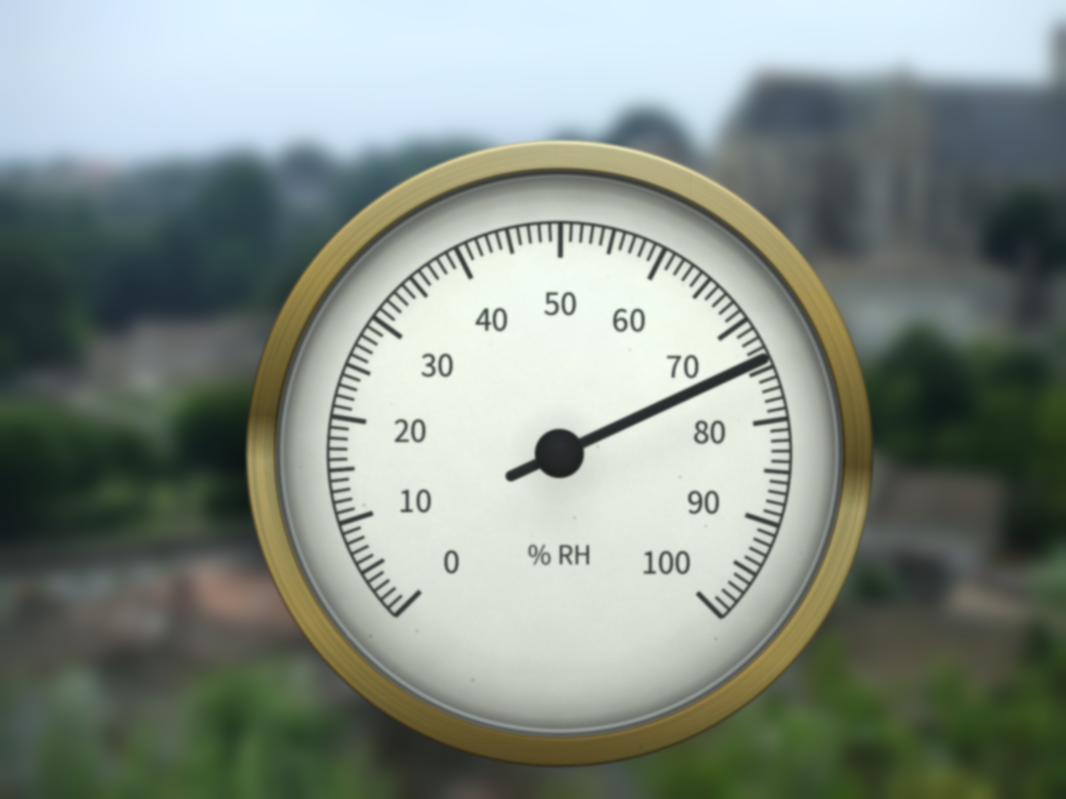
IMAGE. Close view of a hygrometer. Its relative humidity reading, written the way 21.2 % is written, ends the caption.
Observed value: 74 %
